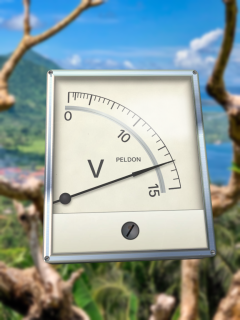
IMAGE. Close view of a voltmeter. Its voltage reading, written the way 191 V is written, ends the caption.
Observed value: 13.5 V
